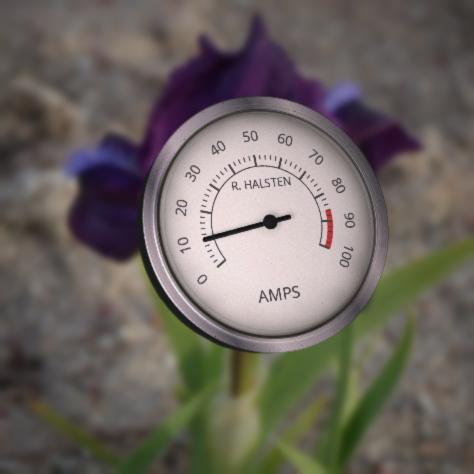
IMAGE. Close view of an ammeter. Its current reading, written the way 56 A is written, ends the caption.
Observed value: 10 A
